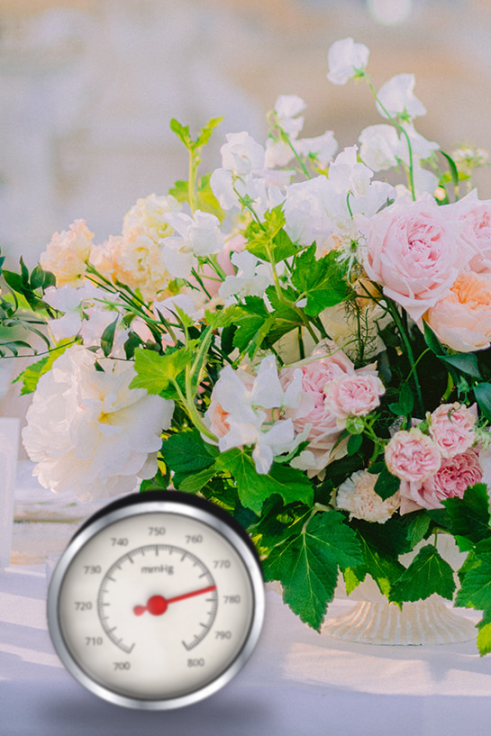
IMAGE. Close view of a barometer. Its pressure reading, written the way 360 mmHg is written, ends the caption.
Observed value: 775 mmHg
